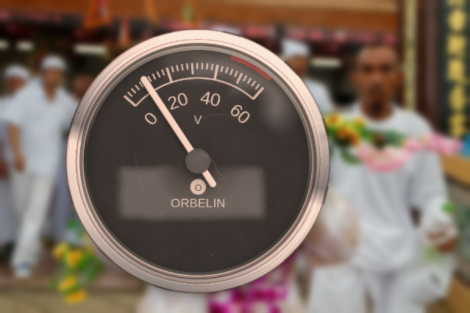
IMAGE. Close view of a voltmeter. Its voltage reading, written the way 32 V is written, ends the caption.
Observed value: 10 V
